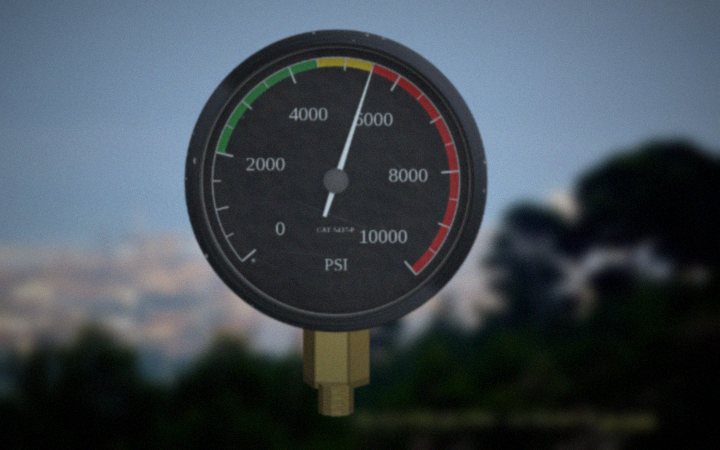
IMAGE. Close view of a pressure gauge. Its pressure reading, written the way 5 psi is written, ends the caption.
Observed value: 5500 psi
